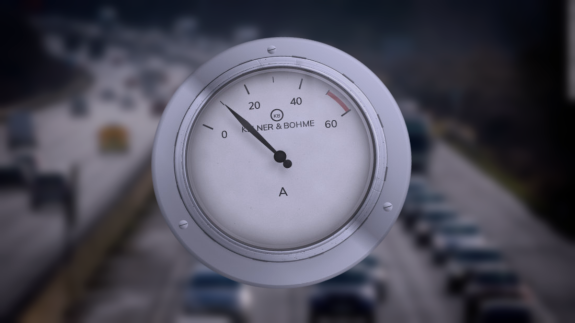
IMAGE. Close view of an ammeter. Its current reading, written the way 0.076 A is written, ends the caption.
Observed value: 10 A
